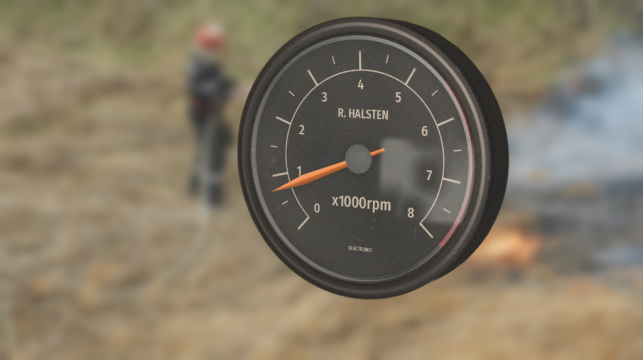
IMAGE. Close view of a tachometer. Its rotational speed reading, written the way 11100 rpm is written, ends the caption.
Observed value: 750 rpm
